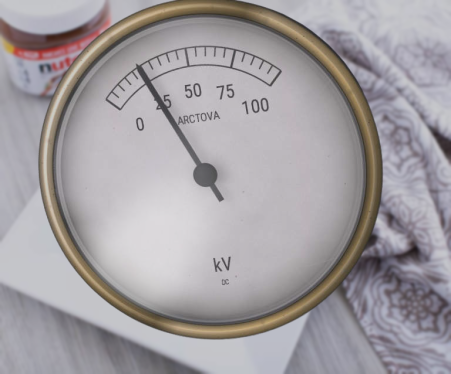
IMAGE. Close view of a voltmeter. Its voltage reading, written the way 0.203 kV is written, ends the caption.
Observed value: 25 kV
